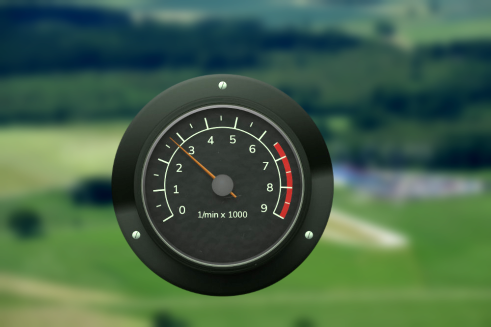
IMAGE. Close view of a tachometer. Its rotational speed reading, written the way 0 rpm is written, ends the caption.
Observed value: 2750 rpm
